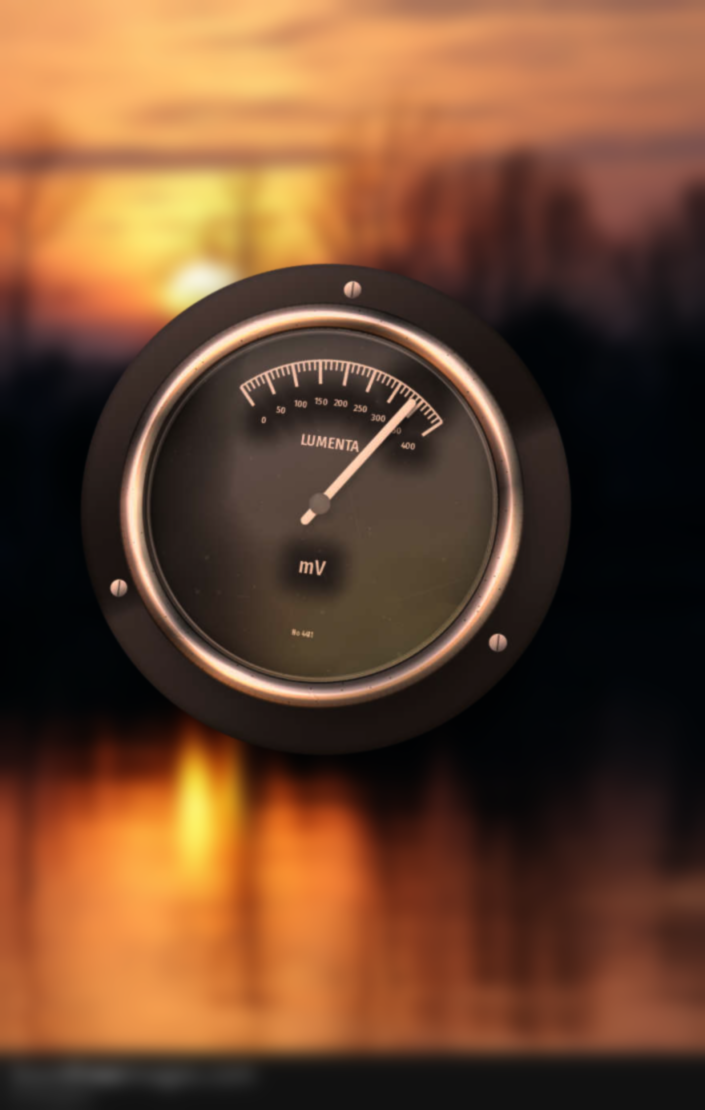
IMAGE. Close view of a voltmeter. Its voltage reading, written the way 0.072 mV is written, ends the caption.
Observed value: 340 mV
